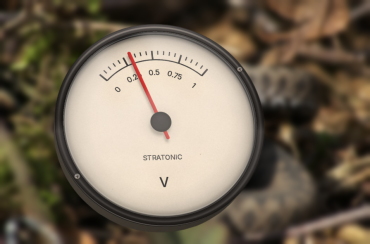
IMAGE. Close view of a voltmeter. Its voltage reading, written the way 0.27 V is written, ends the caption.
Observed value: 0.3 V
